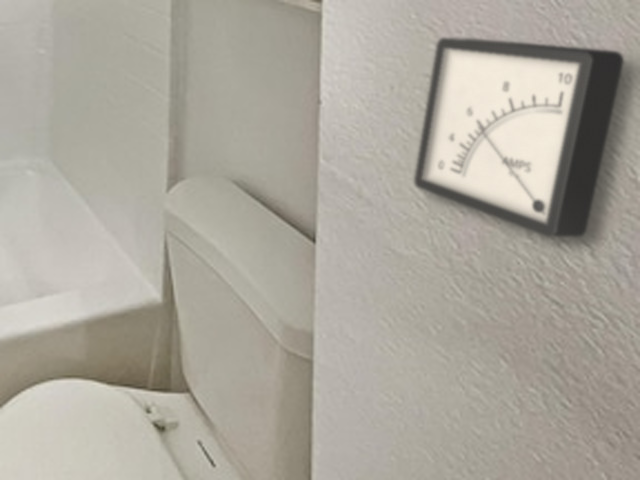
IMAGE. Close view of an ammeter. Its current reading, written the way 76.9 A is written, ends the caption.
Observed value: 6 A
